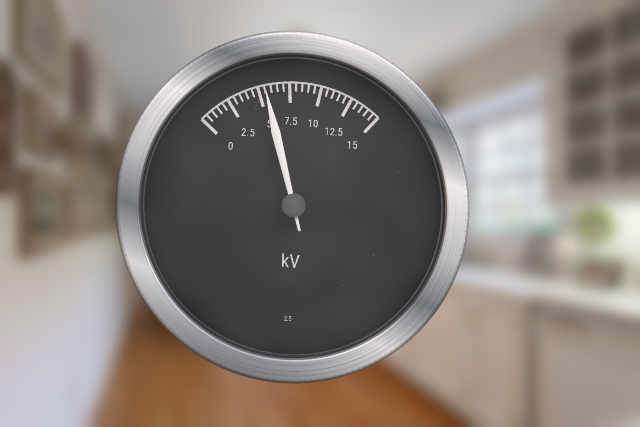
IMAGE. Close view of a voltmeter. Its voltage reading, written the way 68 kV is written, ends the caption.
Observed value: 5.5 kV
